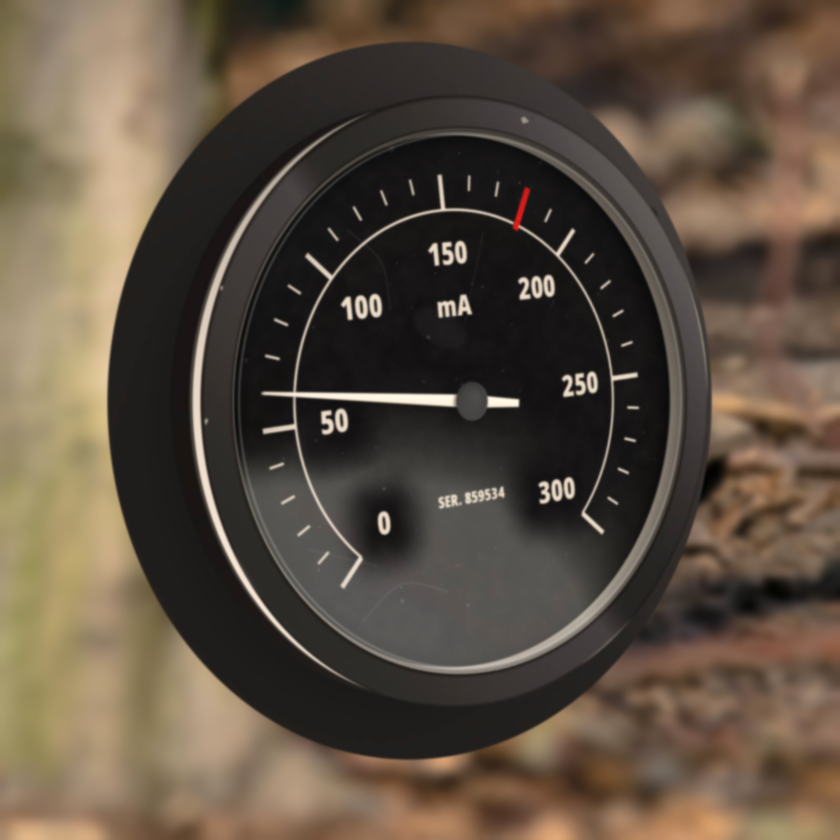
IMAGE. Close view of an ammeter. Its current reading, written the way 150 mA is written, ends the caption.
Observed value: 60 mA
